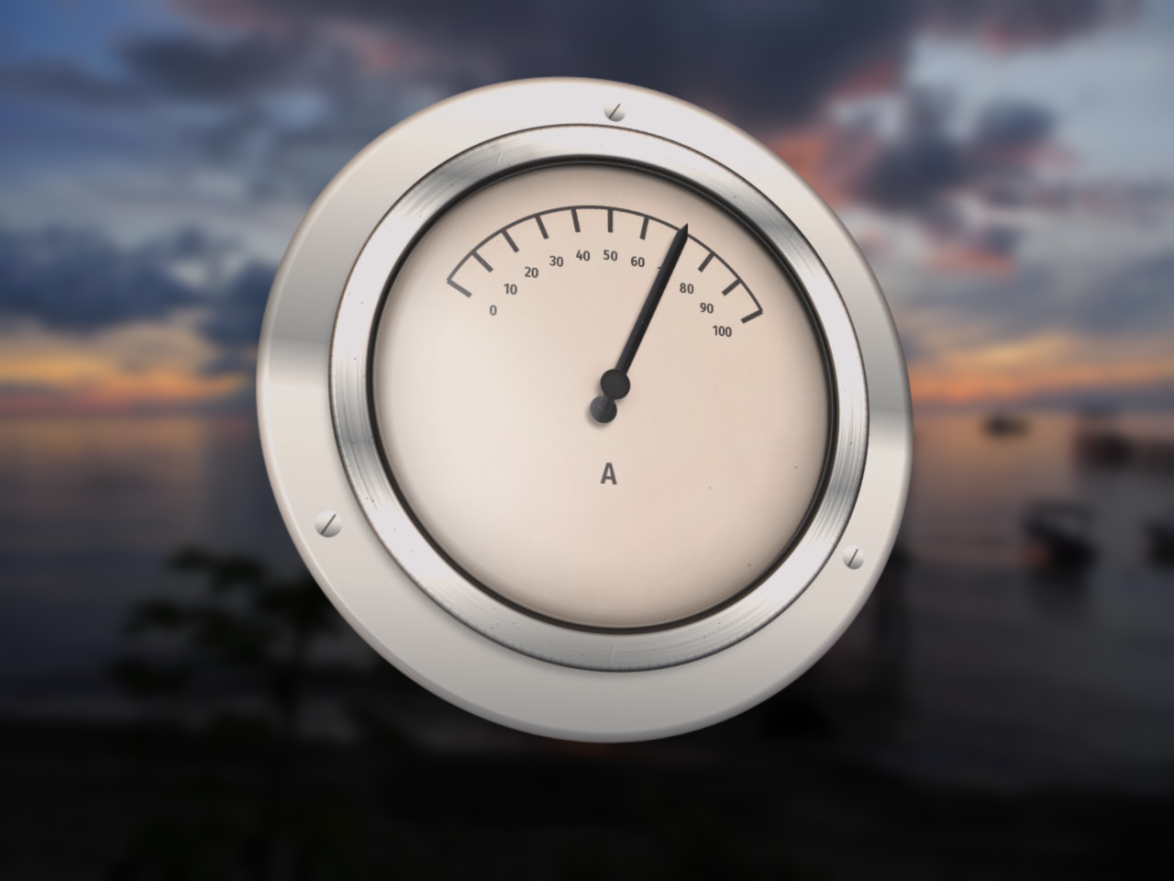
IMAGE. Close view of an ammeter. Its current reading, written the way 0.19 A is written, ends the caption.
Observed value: 70 A
